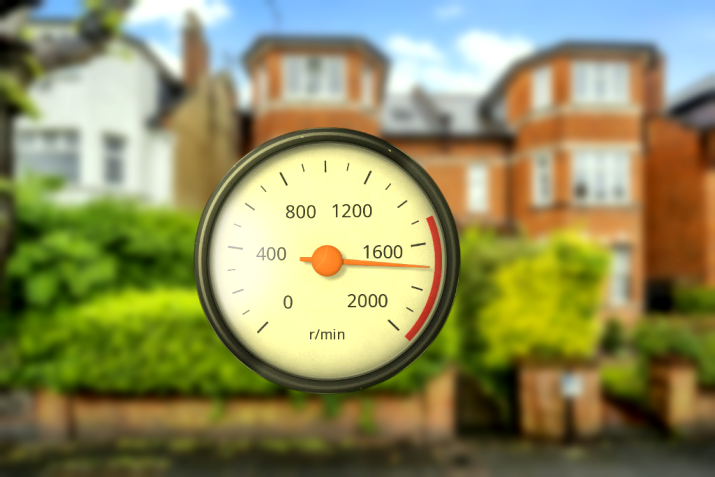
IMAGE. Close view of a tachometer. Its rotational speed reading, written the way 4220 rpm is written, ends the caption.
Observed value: 1700 rpm
